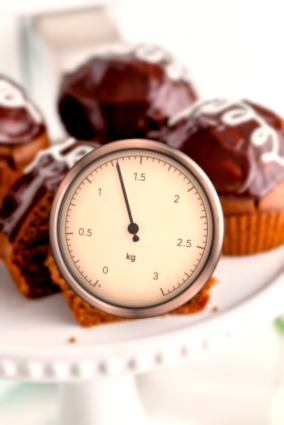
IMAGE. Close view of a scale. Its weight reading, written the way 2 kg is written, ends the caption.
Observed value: 1.3 kg
